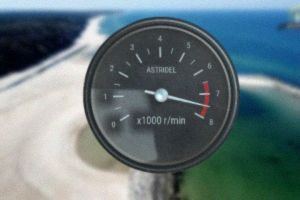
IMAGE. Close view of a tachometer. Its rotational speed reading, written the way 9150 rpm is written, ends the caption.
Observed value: 7500 rpm
